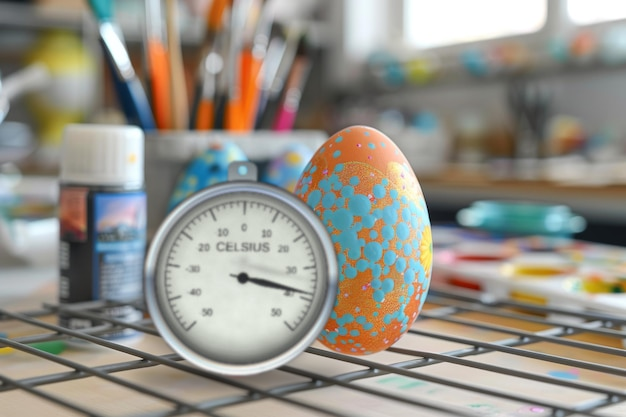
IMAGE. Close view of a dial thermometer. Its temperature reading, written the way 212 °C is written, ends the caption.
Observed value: 38 °C
